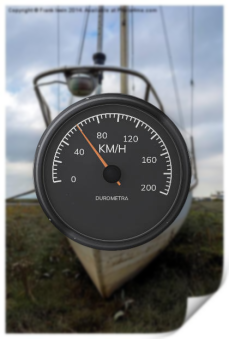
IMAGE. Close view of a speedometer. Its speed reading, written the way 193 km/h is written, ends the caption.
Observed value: 60 km/h
